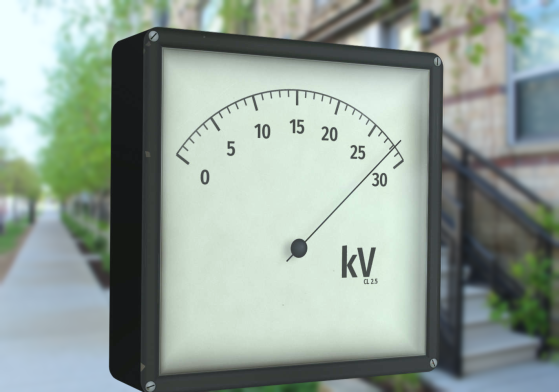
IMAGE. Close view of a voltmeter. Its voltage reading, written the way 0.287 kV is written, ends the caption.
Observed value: 28 kV
